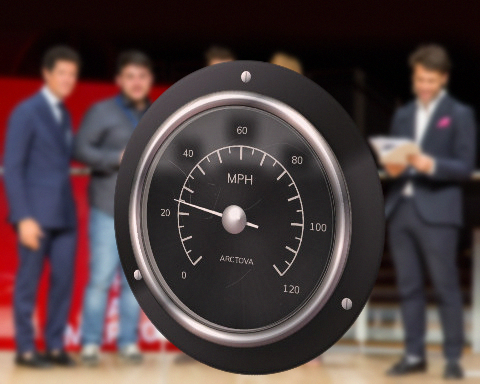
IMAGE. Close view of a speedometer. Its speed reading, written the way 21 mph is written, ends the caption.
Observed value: 25 mph
